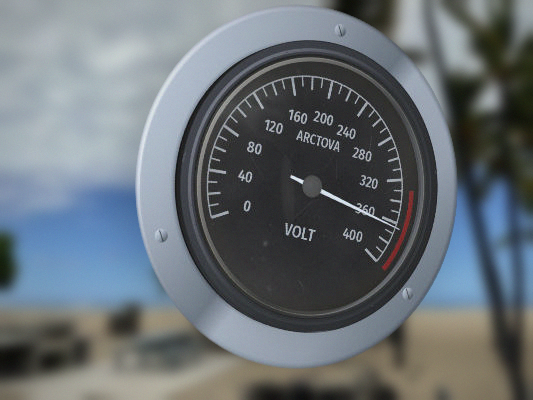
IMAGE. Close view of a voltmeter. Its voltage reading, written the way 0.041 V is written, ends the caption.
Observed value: 365 V
